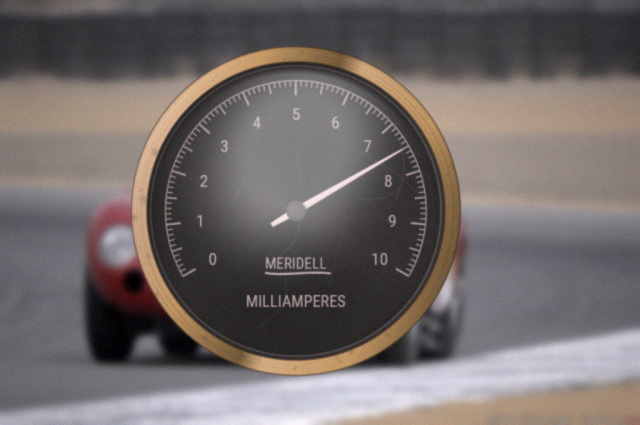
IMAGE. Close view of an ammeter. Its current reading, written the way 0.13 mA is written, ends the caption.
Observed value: 7.5 mA
